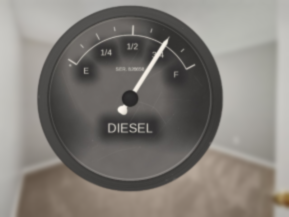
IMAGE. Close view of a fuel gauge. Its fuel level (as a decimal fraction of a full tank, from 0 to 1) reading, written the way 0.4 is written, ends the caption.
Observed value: 0.75
